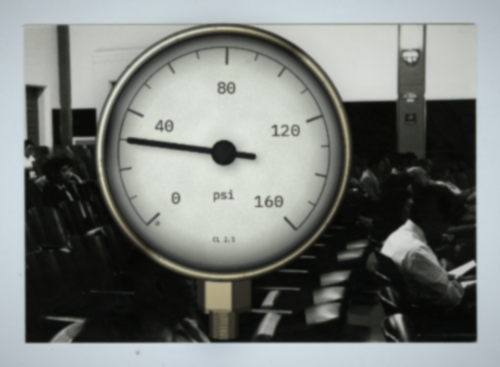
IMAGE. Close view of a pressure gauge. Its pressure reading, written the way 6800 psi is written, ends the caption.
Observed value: 30 psi
